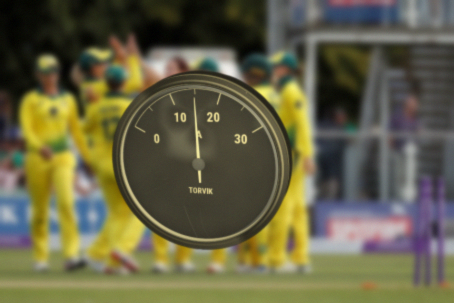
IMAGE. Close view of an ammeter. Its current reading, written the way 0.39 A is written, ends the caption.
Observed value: 15 A
